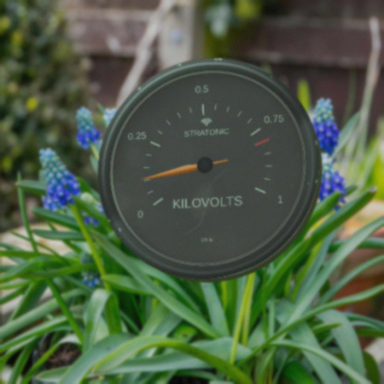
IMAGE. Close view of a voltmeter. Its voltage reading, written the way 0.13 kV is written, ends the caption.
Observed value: 0.1 kV
